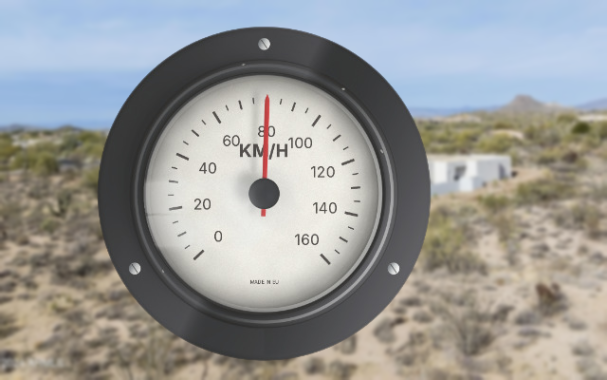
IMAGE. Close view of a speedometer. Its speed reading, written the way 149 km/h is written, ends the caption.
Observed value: 80 km/h
